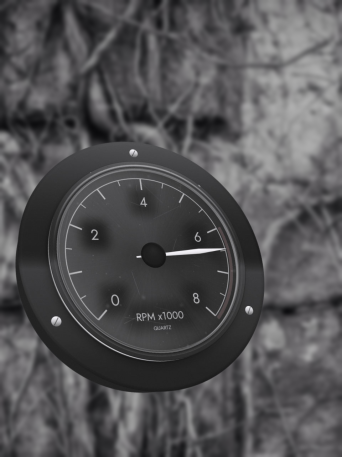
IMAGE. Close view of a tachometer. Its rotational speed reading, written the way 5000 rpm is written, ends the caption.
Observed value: 6500 rpm
